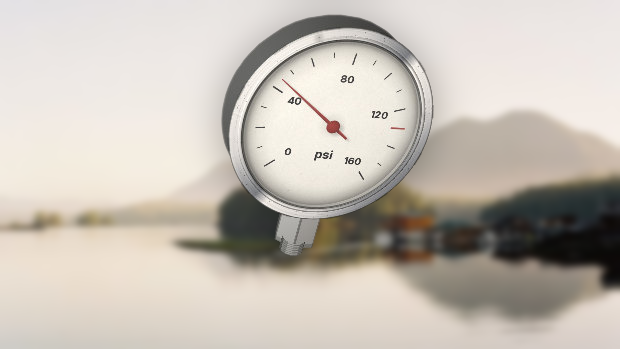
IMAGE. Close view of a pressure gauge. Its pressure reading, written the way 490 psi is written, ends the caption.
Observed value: 45 psi
